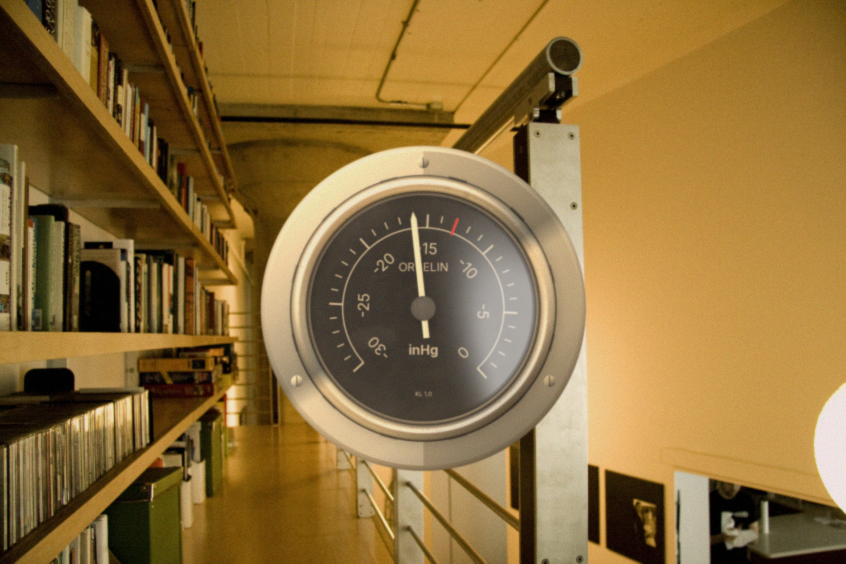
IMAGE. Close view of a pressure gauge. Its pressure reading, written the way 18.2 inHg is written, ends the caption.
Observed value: -16 inHg
